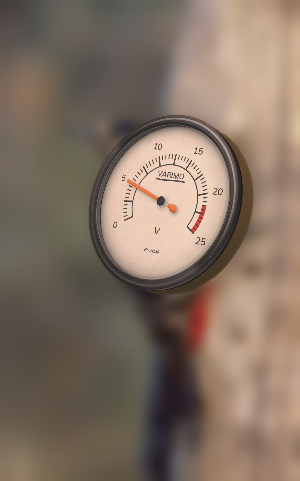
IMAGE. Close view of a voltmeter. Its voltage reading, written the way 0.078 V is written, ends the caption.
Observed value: 5 V
